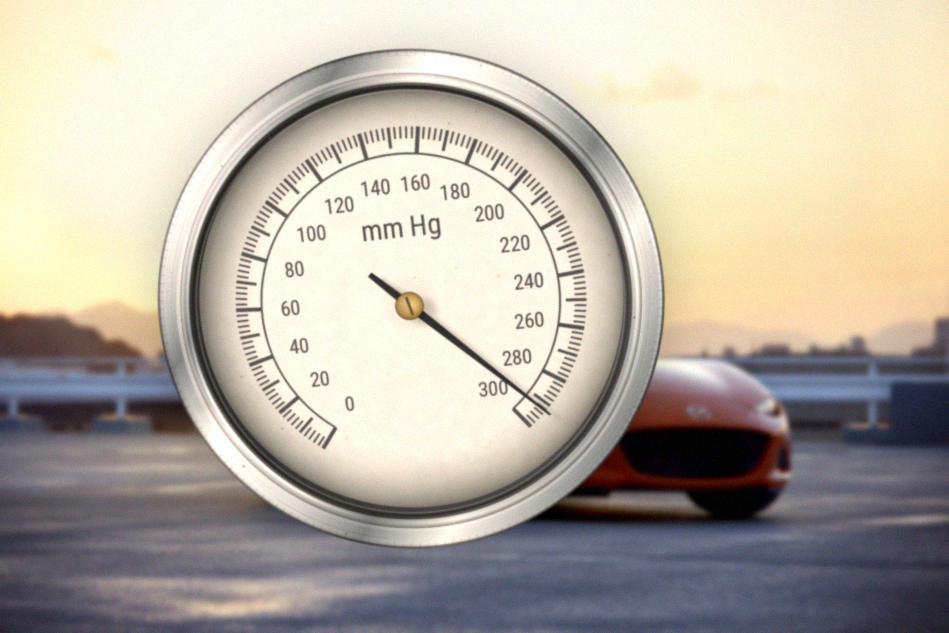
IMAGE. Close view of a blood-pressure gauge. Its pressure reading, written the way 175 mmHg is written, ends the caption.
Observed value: 292 mmHg
